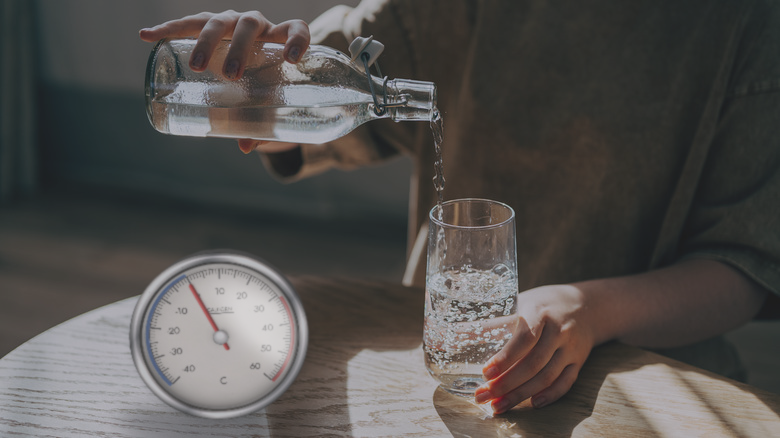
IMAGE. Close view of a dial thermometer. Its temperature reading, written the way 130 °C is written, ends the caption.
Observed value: 0 °C
